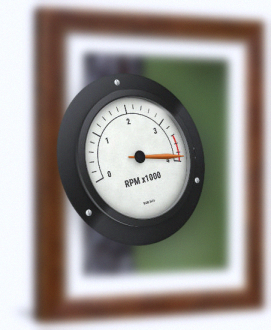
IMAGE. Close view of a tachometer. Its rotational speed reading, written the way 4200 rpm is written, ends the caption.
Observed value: 3900 rpm
